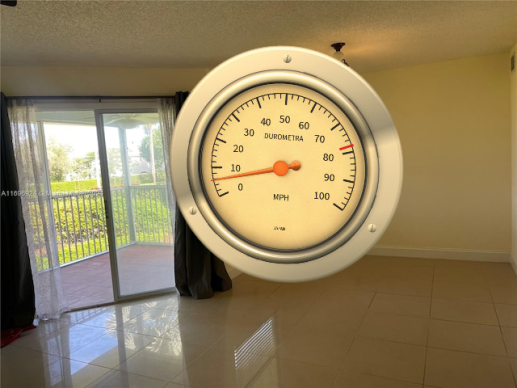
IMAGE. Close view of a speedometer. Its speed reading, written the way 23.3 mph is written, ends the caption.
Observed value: 6 mph
